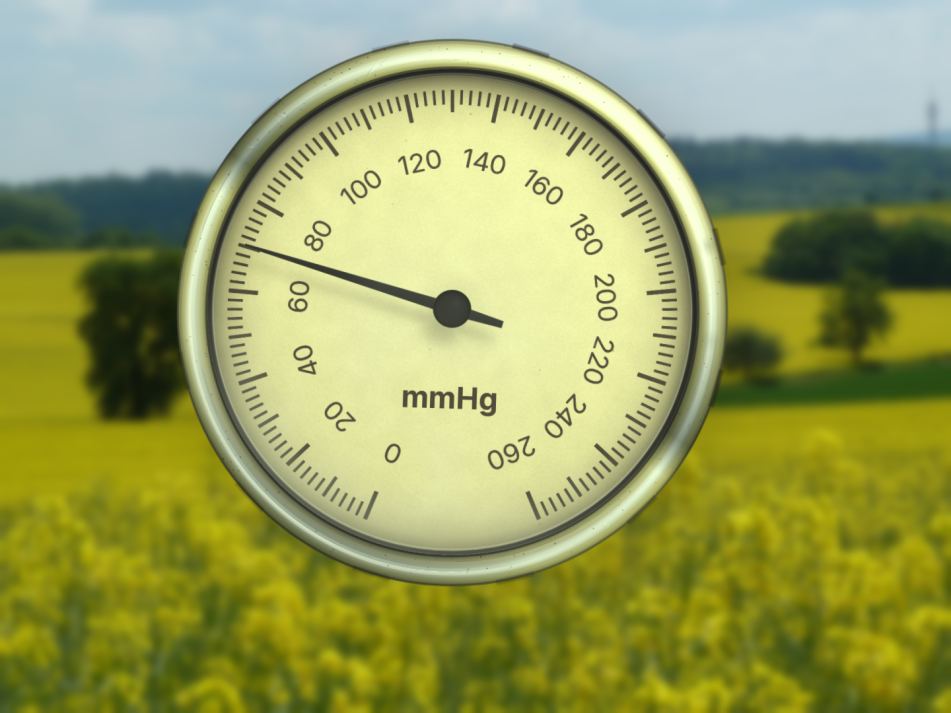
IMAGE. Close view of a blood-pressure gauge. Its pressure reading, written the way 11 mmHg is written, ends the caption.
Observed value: 70 mmHg
